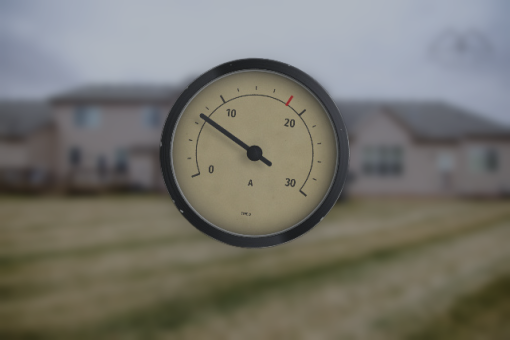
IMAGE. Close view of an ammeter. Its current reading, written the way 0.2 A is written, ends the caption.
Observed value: 7 A
